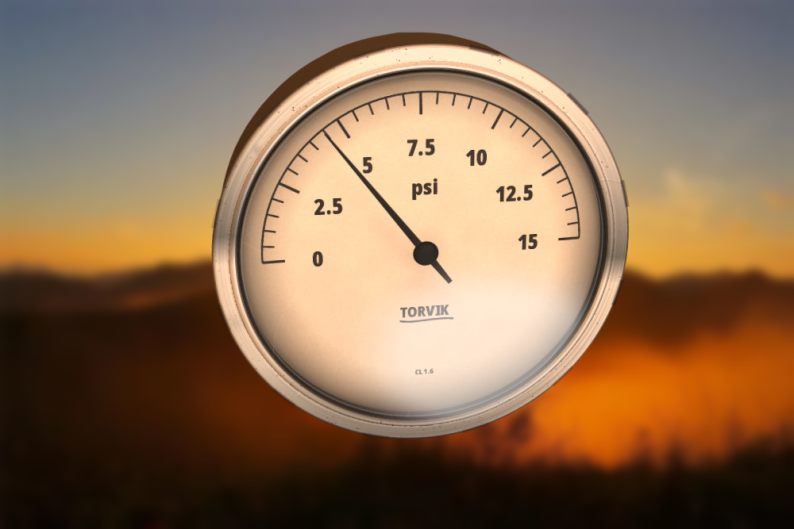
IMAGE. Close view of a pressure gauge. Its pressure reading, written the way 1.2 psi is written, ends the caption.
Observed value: 4.5 psi
